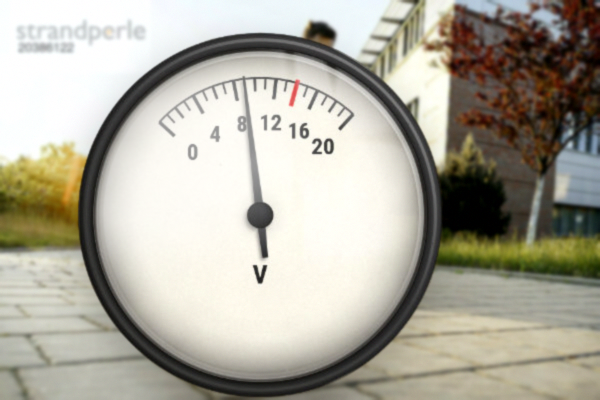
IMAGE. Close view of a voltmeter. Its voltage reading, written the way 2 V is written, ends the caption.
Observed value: 9 V
